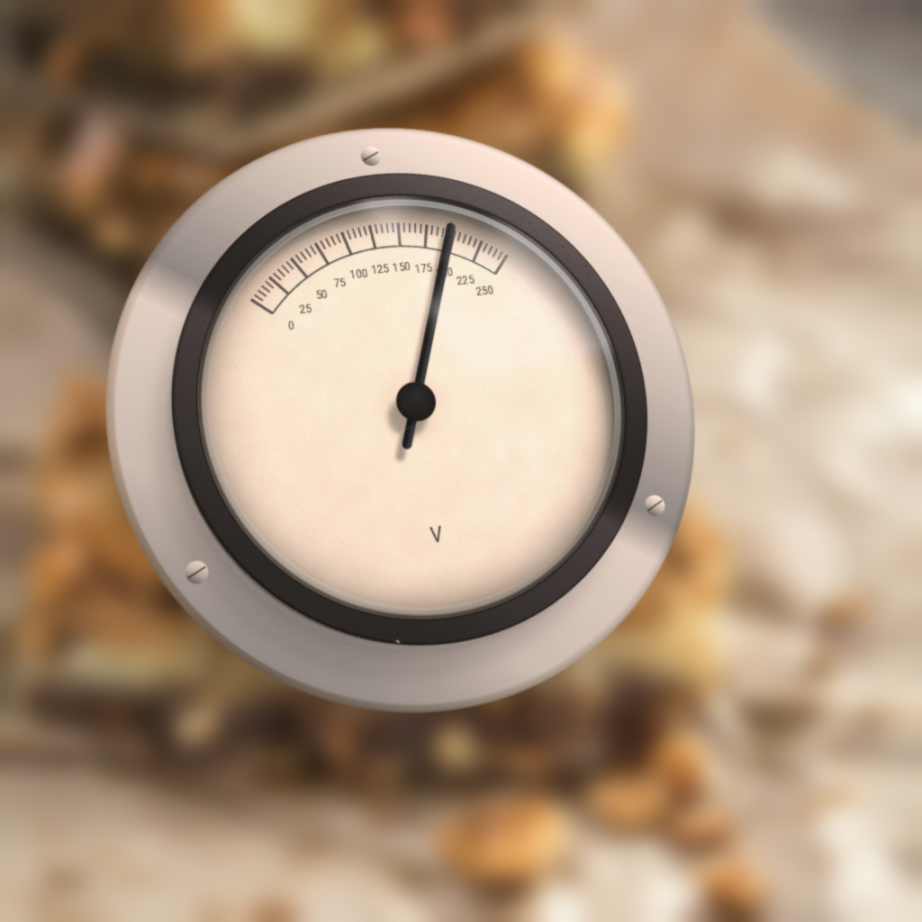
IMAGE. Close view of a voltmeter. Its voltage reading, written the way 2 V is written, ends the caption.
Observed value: 195 V
